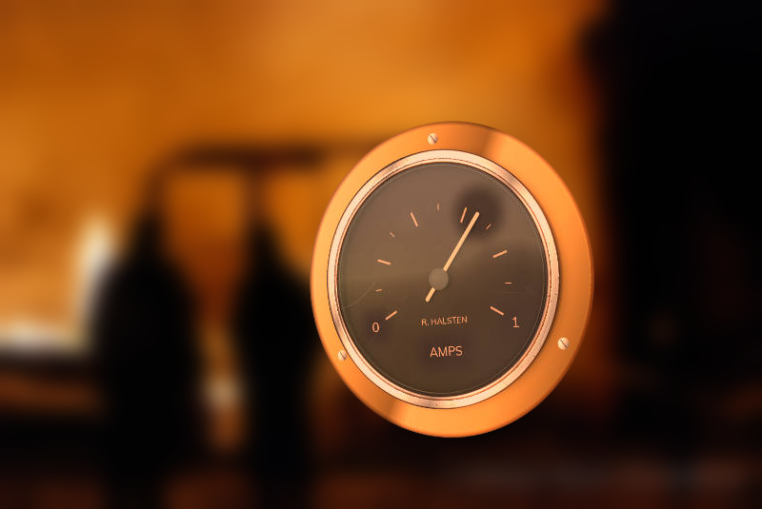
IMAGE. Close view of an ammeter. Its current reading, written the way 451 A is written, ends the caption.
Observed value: 0.65 A
